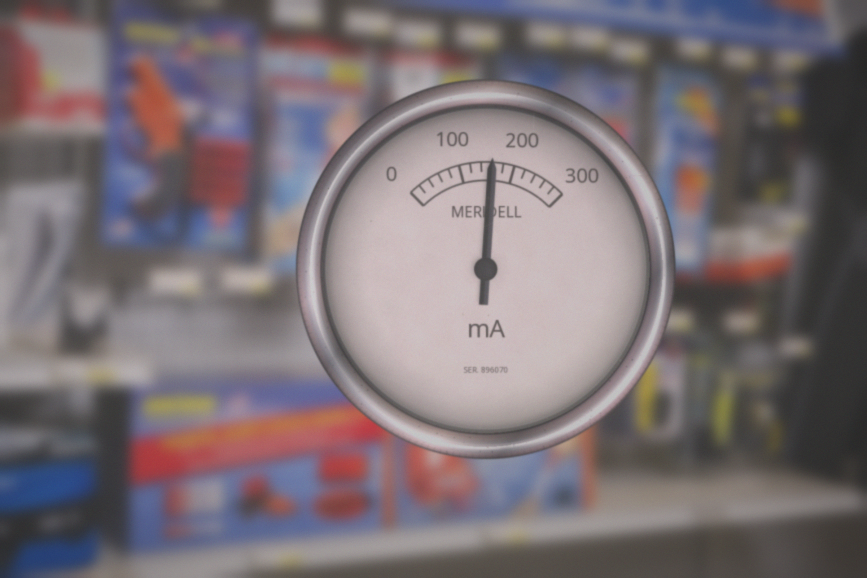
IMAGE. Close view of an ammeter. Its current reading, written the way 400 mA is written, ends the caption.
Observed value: 160 mA
